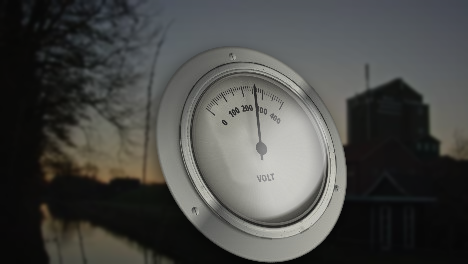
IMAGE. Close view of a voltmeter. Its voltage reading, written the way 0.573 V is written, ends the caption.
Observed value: 250 V
